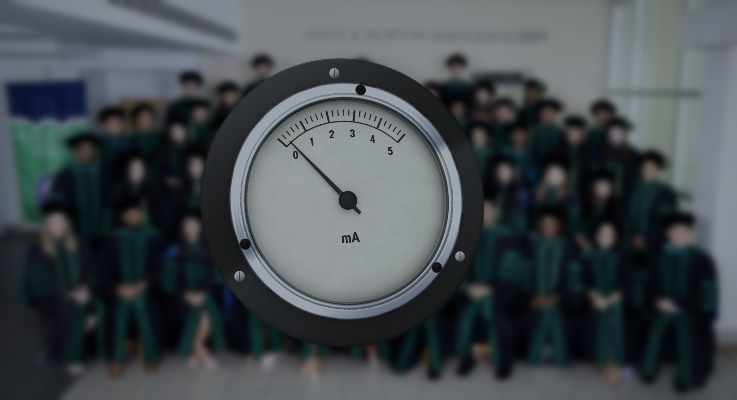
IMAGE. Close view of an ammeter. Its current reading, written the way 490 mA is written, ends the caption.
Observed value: 0.2 mA
